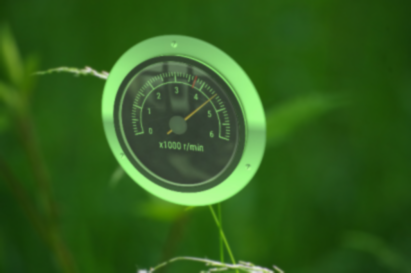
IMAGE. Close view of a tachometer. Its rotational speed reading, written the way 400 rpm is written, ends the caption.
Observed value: 4500 rpm
